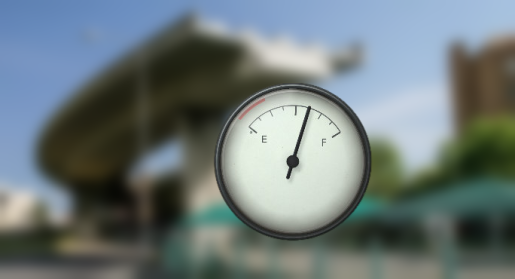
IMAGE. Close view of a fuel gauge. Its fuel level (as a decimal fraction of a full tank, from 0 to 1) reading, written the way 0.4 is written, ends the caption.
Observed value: 0.625
